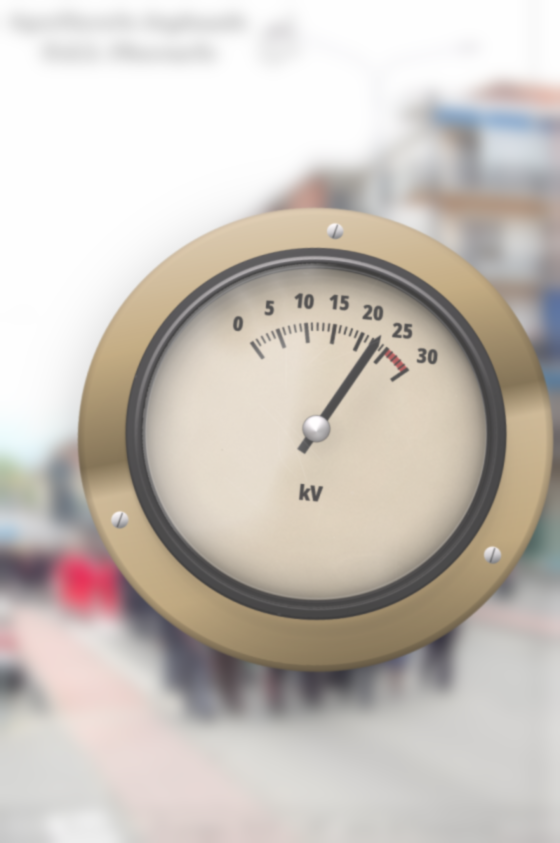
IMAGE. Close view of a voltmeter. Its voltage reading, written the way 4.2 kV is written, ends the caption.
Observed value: 23 kV
